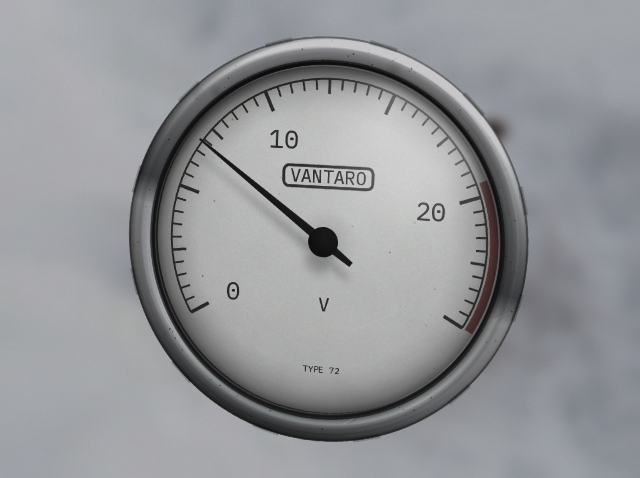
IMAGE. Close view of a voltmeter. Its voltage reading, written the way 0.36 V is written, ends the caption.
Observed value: 7 V
